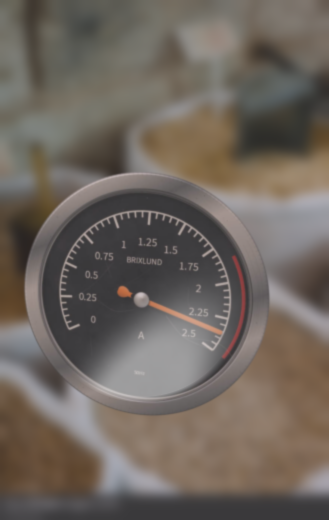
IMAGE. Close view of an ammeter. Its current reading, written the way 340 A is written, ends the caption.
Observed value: 2.35 A
